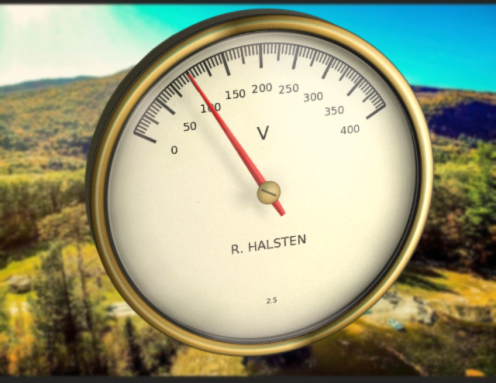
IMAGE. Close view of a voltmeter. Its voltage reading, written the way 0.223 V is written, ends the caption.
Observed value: 100 V
